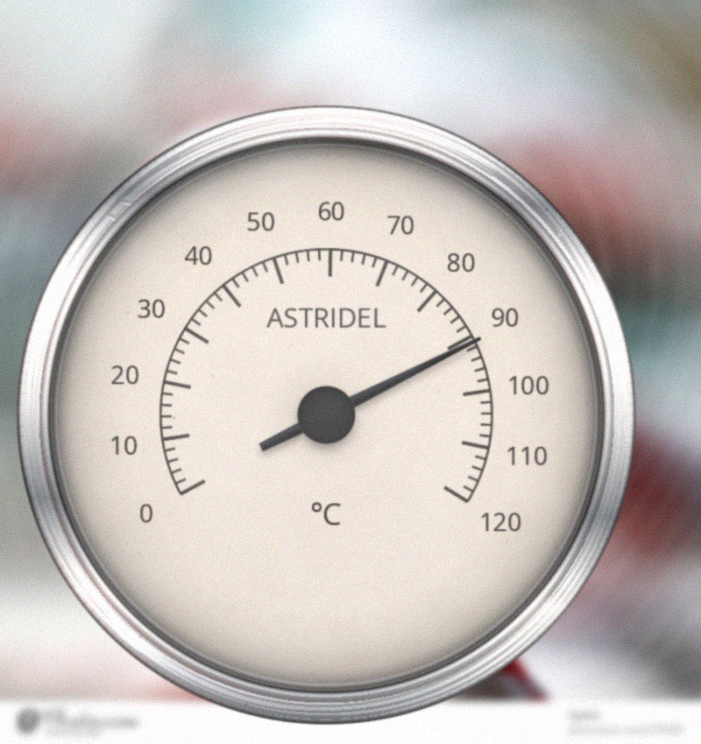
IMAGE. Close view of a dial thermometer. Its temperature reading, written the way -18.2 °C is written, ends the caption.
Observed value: 91 °C
